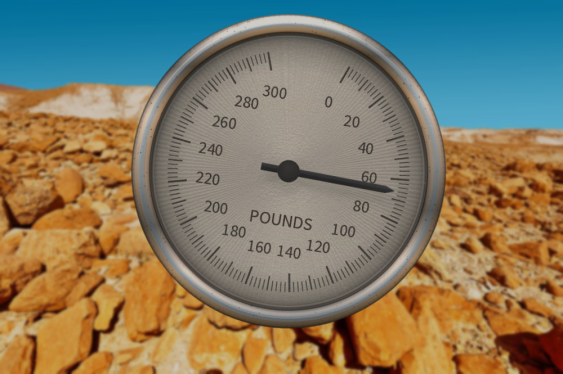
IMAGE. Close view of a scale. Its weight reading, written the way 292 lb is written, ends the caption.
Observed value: 66 lb
